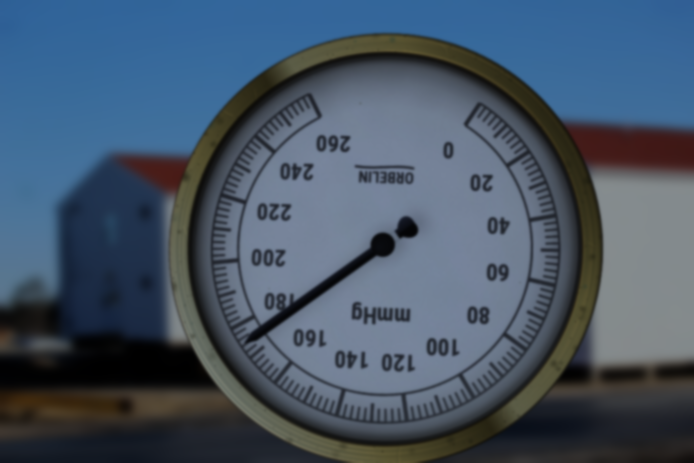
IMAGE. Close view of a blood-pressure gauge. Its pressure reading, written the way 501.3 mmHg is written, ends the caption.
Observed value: 174 mmHg
